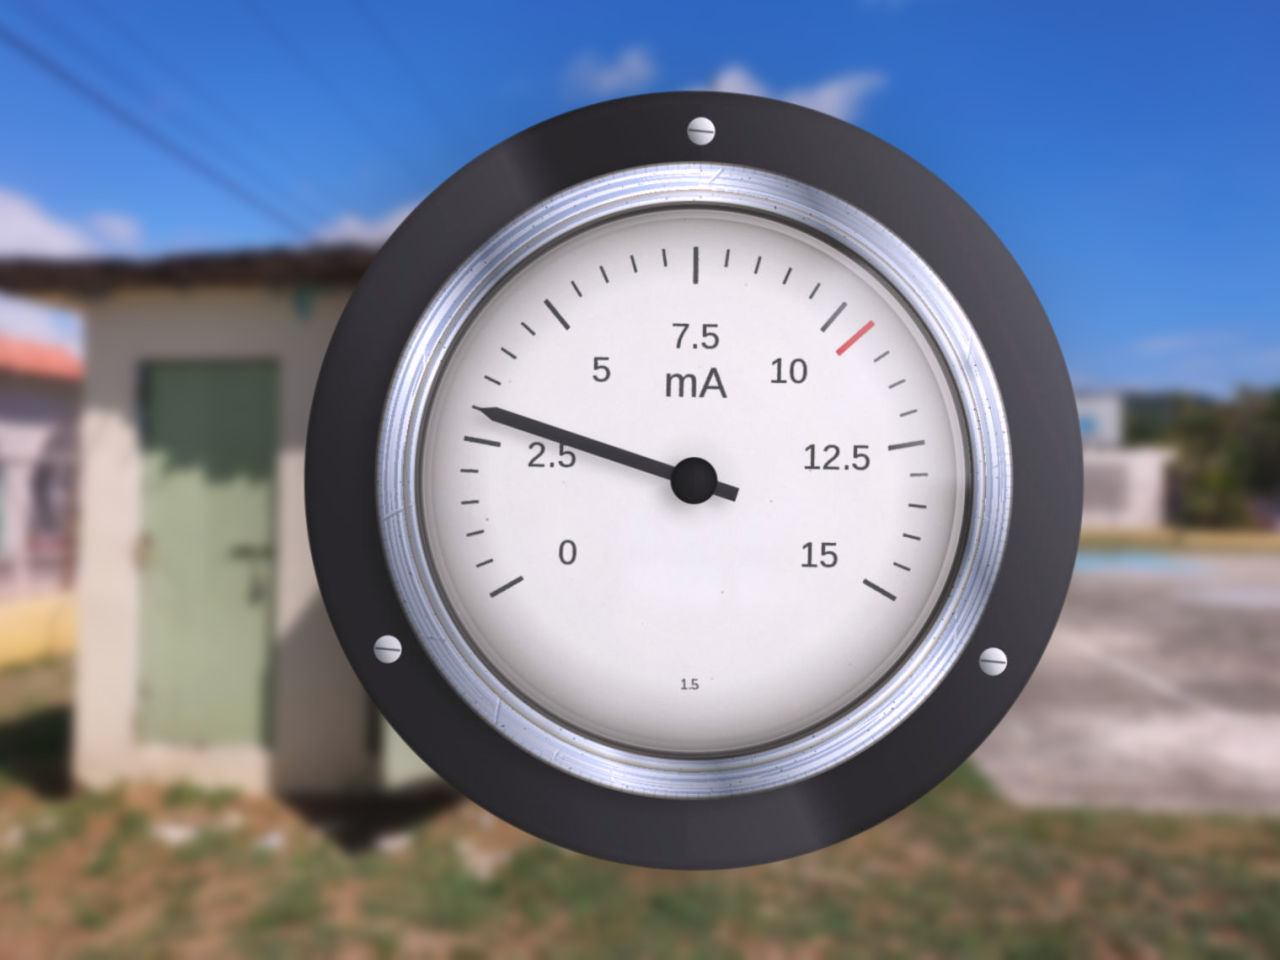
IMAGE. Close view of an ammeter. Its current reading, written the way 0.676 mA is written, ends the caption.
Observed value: 3 mA
